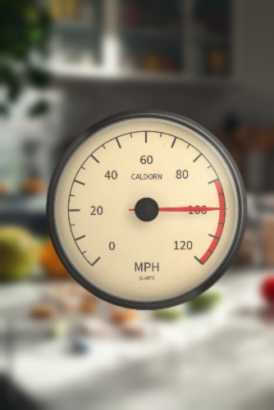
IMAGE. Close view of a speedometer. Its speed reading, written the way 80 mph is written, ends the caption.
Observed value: 100 mph
